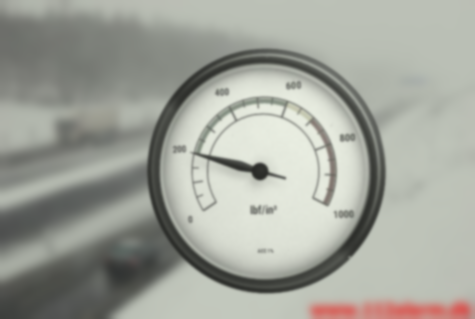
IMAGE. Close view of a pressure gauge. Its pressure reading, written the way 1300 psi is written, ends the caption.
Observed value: 200 psi
